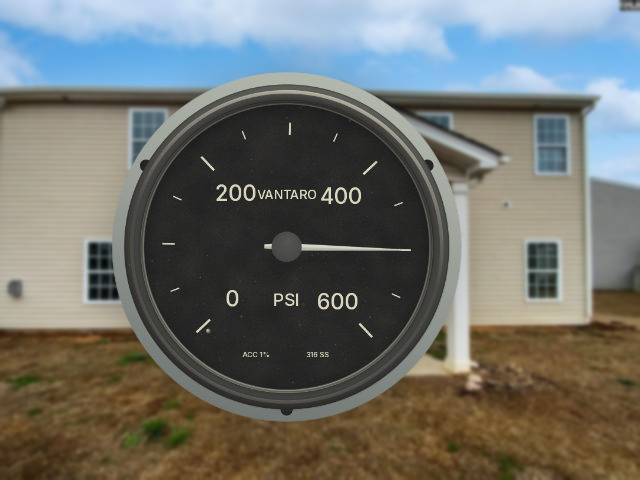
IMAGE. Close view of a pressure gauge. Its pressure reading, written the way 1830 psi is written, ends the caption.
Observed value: 500 psi
